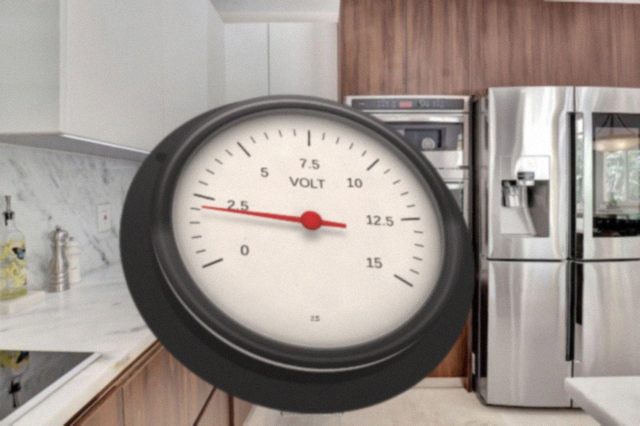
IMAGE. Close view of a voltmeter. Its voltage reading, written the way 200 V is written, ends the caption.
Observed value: 2 V
